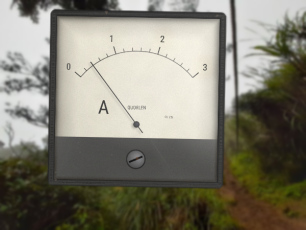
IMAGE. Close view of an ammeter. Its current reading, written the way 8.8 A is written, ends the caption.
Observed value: 0.4 A
